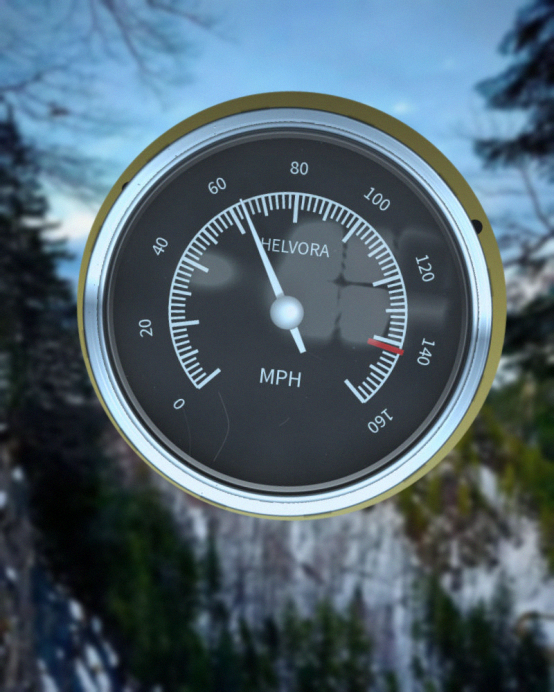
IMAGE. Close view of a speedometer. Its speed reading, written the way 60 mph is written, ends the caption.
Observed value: 64 mph
